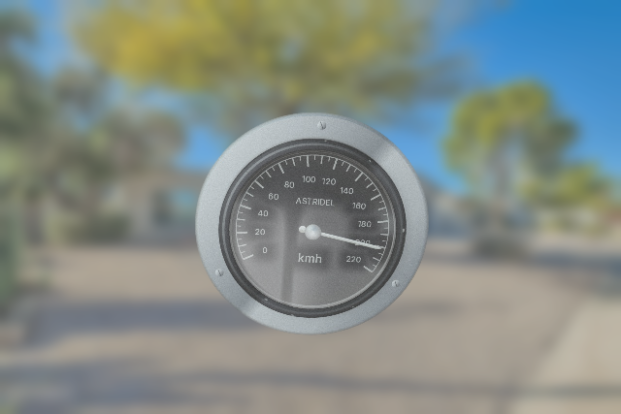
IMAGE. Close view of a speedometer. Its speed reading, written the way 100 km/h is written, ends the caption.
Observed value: 200 km/h
